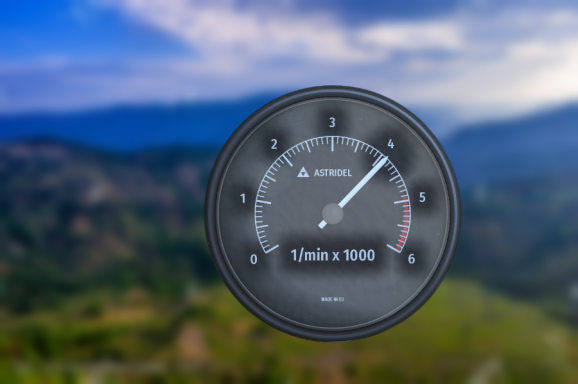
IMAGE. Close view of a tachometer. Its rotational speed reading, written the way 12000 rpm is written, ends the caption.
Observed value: 4100 rpm
